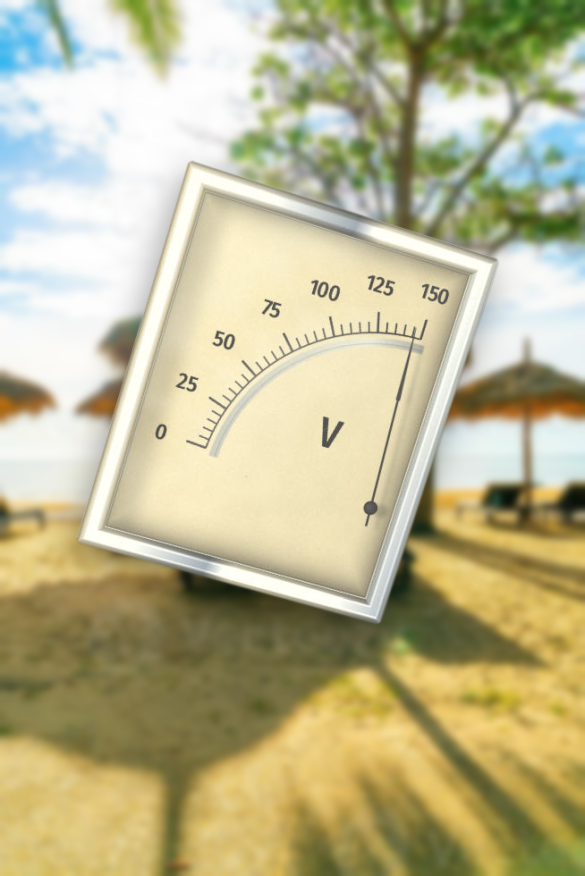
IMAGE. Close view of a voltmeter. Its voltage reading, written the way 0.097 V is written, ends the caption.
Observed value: 145 V
